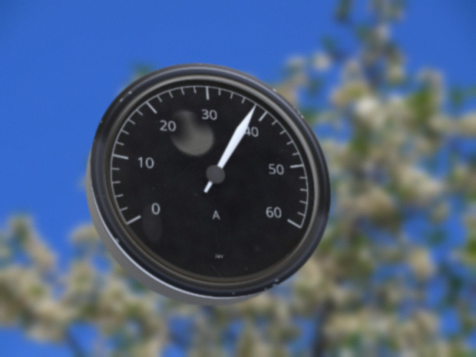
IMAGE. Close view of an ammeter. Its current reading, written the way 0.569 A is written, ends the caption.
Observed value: 38 A
